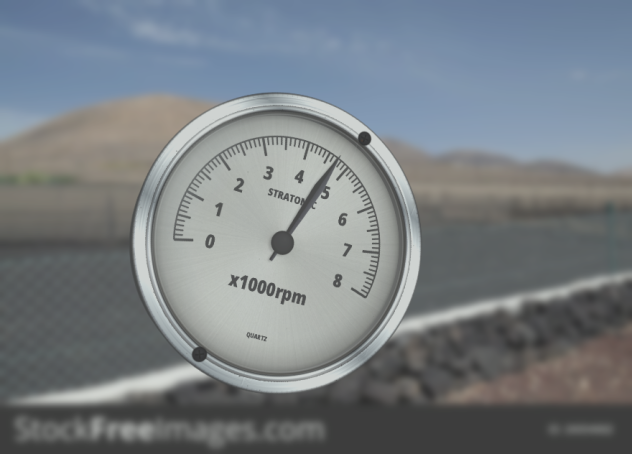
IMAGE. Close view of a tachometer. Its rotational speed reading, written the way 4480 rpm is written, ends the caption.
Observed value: 4700 rpm
